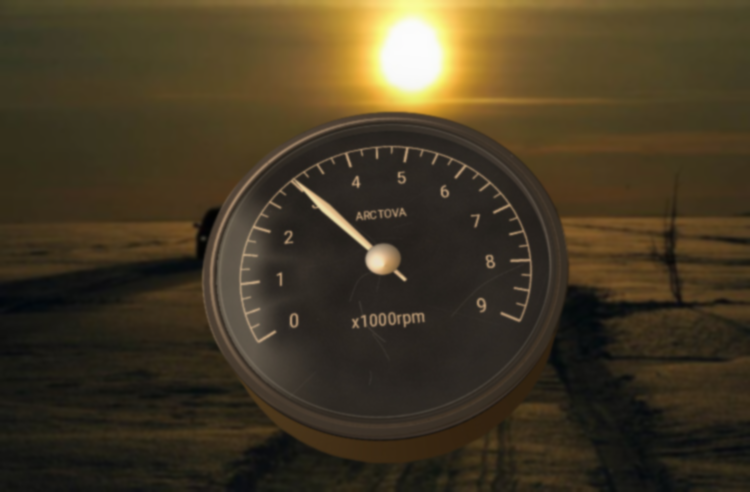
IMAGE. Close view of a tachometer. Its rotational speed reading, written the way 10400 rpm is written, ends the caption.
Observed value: 3000 rpm
